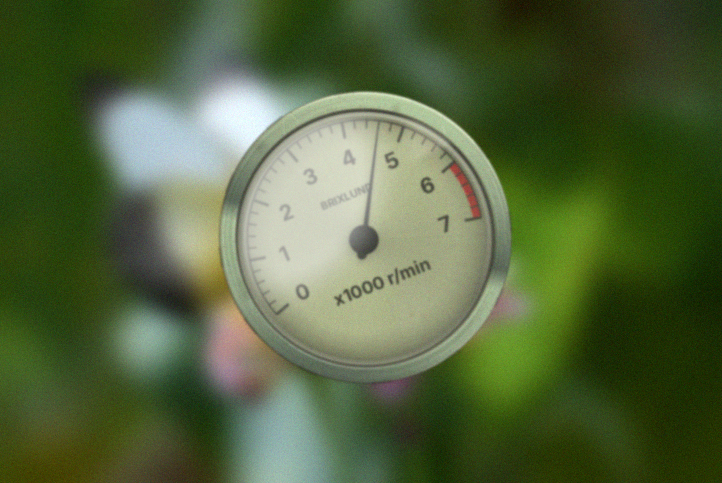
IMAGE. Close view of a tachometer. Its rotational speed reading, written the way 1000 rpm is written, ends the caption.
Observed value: 4600 rpm
